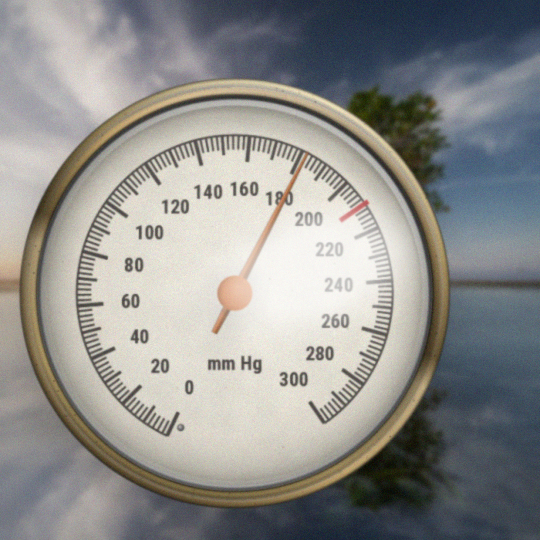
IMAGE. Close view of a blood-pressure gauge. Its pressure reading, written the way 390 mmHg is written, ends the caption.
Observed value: 182 mmHg
